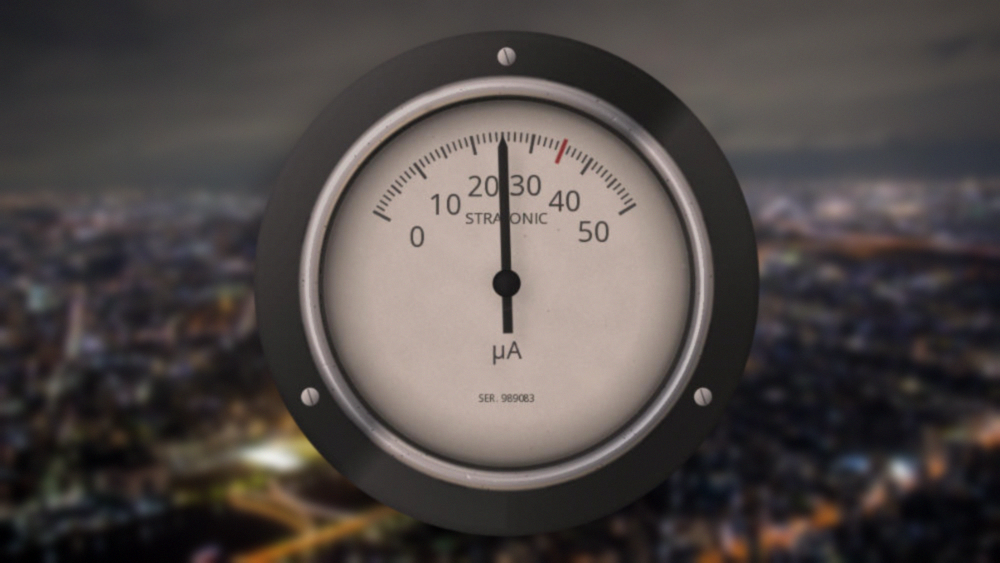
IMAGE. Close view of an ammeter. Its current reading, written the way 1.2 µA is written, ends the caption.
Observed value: 25 µA
